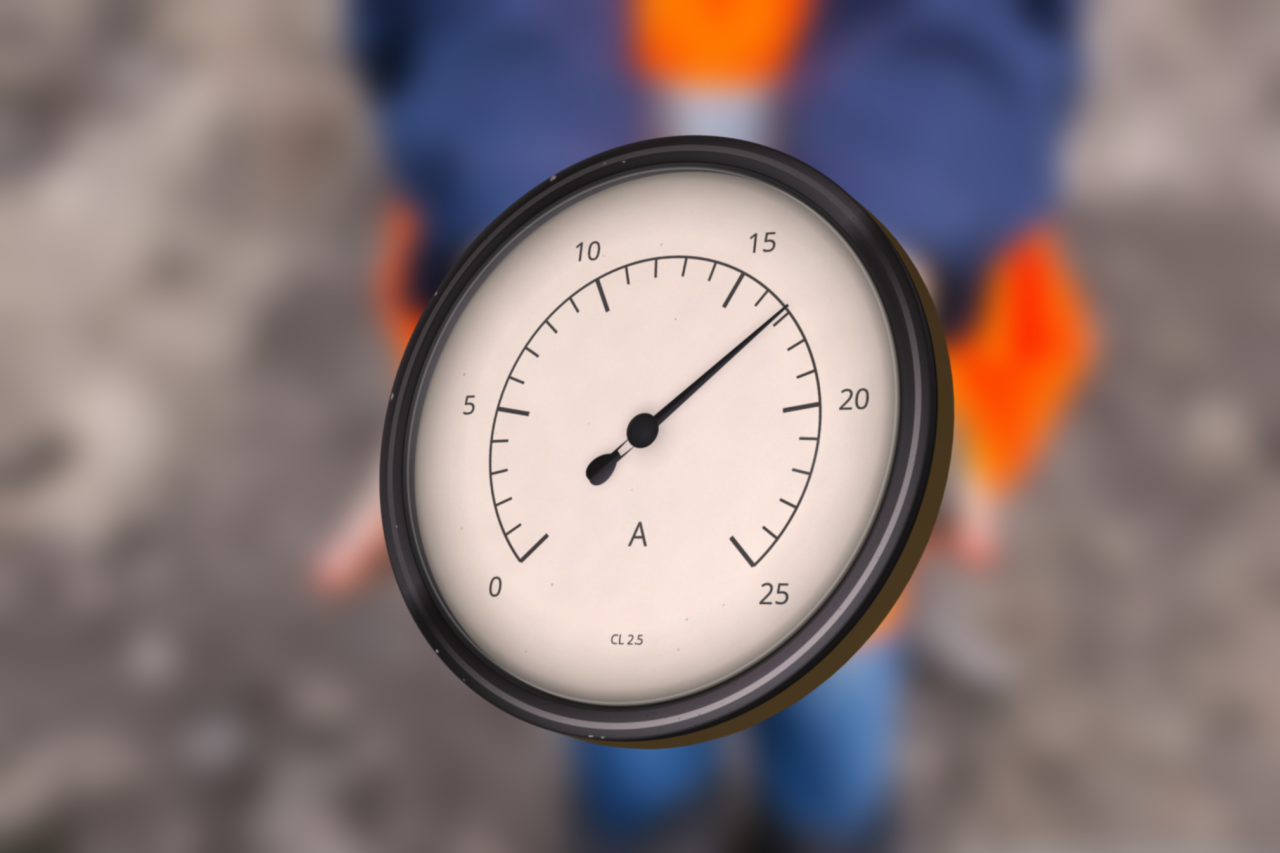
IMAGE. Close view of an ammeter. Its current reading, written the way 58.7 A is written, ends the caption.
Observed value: 17 A
